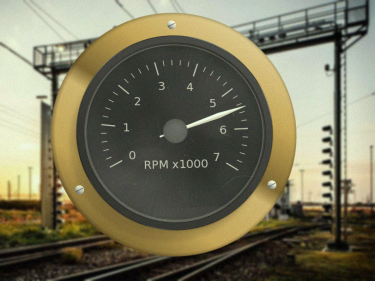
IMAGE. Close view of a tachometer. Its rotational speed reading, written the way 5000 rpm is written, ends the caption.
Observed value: 5500 rpm
